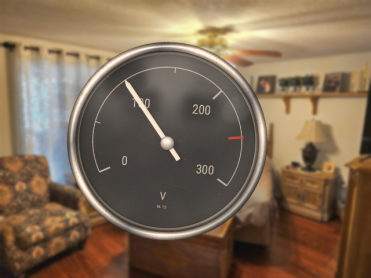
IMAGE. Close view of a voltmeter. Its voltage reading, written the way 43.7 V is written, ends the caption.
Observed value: 100 V
